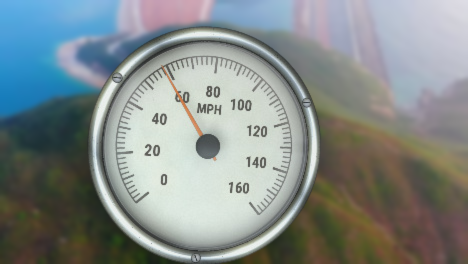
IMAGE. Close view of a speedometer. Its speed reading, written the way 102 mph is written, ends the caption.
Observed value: 58 mph
